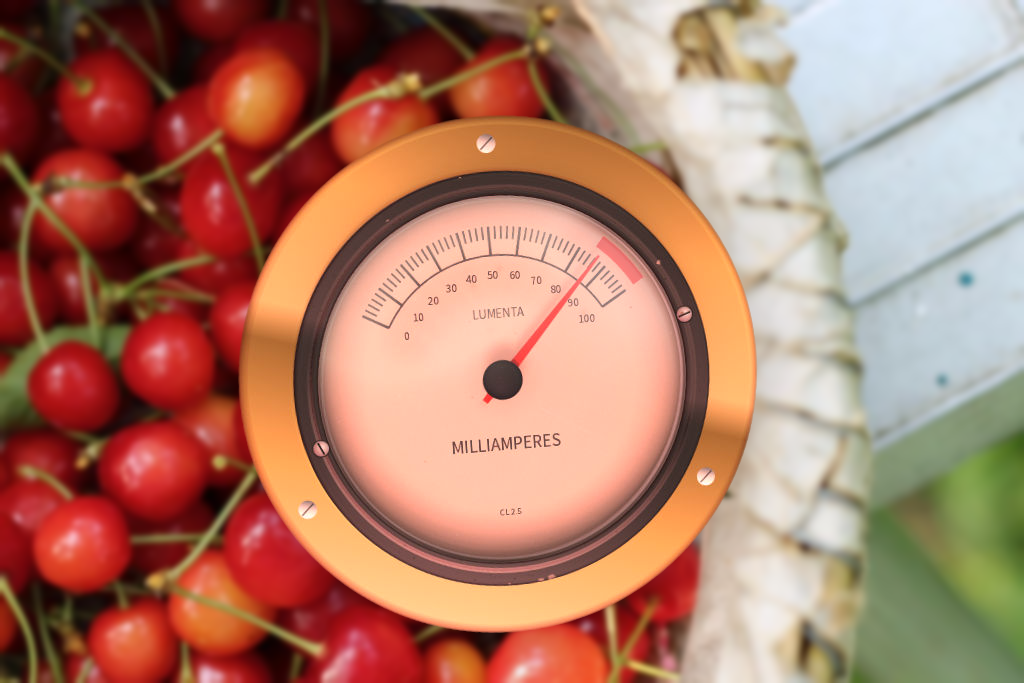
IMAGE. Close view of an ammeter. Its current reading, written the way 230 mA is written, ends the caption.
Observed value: 86 mA
